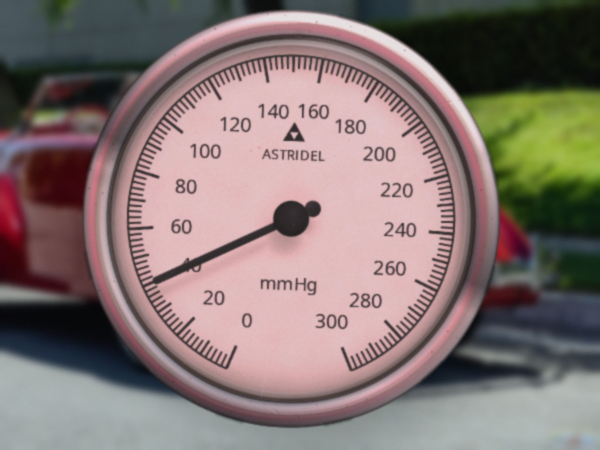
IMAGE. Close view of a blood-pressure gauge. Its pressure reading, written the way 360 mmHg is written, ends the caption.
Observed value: 40 mmHg
